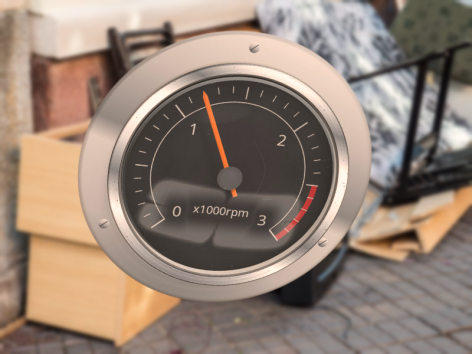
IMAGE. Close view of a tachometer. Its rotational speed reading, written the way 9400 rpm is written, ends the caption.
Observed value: 1200 rpm
